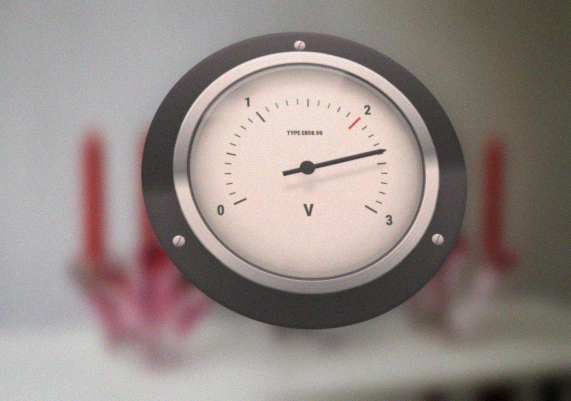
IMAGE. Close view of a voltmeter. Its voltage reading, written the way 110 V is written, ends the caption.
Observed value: 2.4 V
